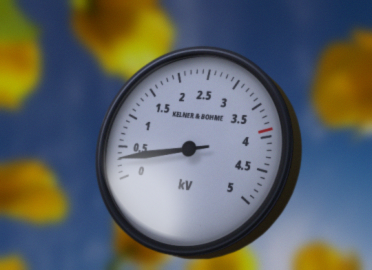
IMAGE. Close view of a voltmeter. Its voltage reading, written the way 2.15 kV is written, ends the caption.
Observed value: 0.3 kV
